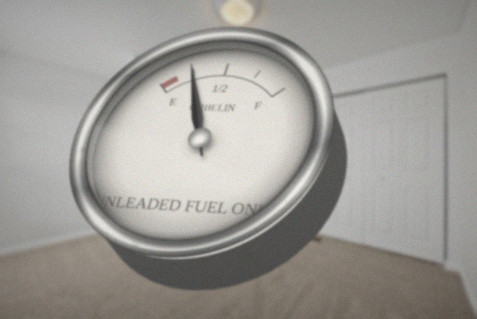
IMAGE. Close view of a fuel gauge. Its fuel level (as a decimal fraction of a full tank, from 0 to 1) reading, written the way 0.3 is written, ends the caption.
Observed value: 0.25
